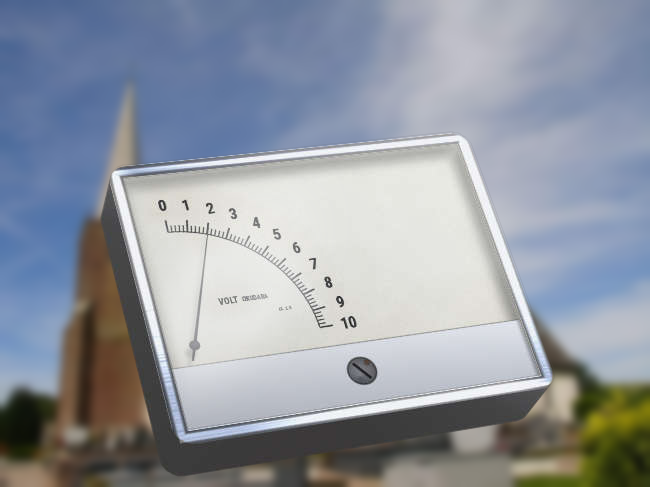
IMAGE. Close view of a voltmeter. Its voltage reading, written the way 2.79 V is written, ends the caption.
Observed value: 2 V
